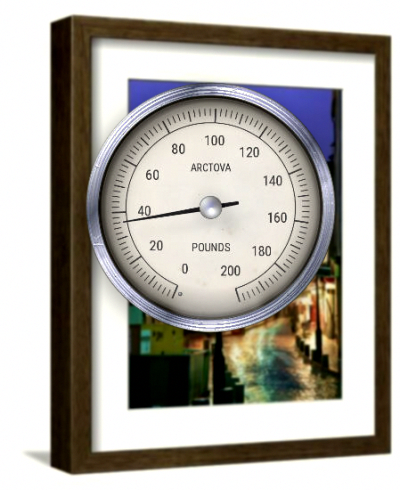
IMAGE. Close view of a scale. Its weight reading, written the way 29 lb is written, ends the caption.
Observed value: 36 lb
